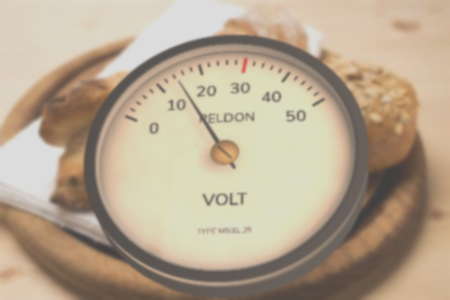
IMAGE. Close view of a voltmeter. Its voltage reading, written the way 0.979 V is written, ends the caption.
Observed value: 14 V
